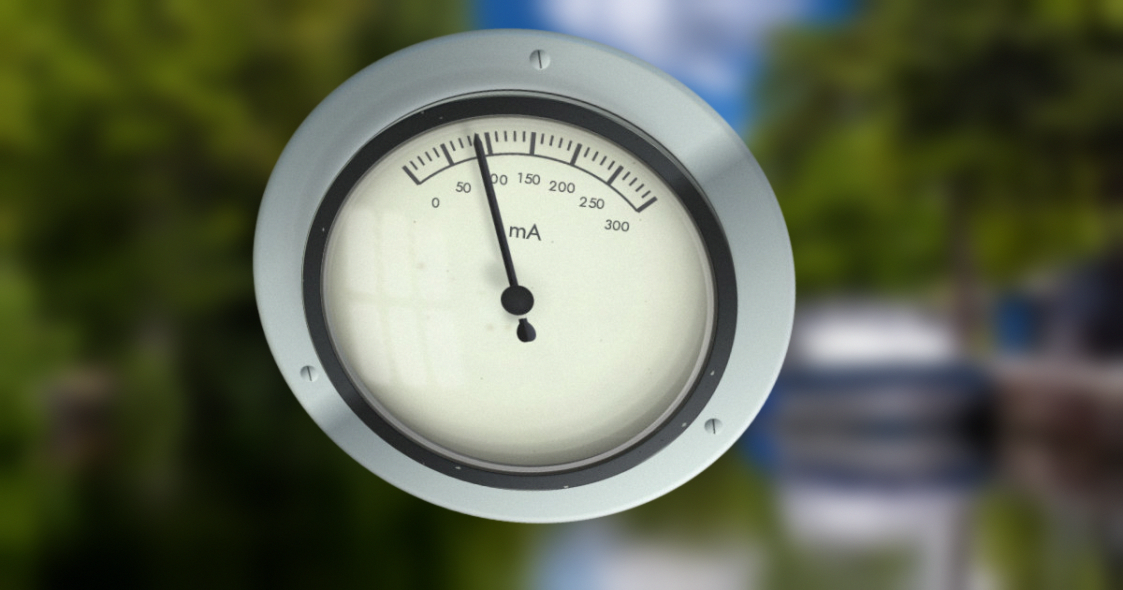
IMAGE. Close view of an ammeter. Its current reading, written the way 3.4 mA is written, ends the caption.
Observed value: 90 mA
